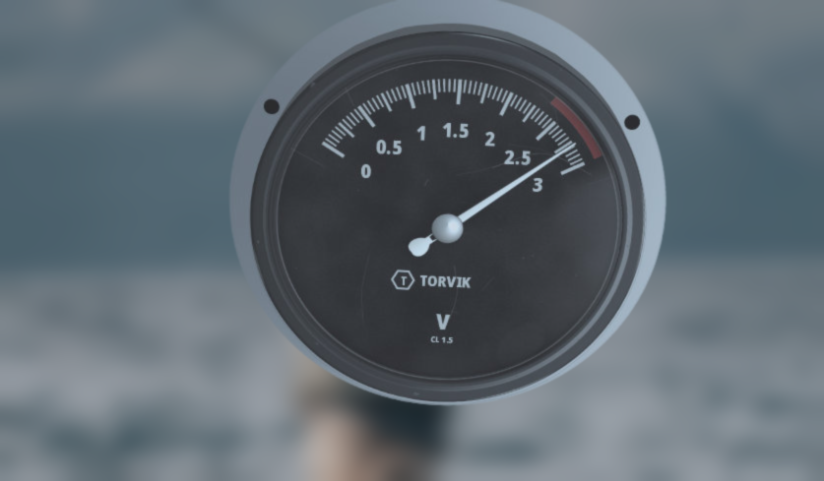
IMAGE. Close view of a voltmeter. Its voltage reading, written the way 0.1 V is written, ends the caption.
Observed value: 2.75 V
